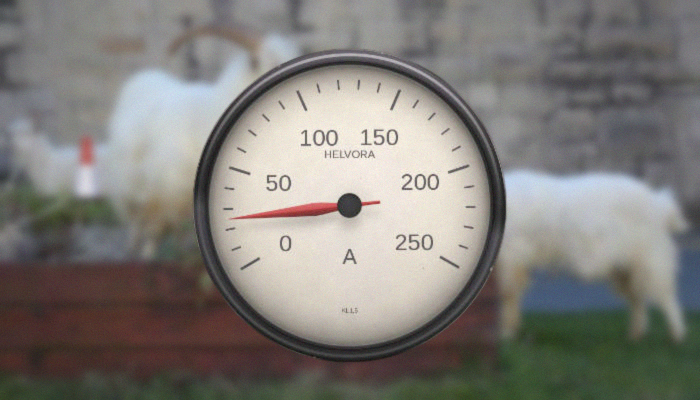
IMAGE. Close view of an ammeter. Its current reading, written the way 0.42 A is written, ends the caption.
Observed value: 25 A
